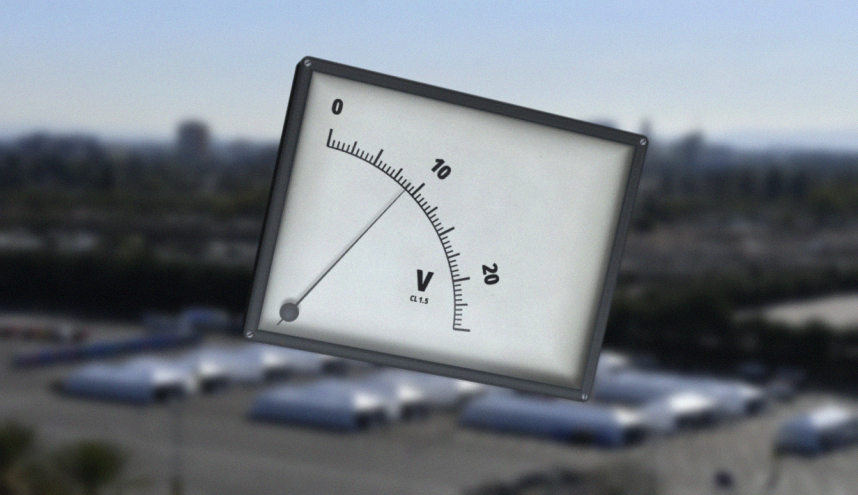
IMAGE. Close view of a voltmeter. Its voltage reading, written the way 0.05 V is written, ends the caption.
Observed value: 9 V
